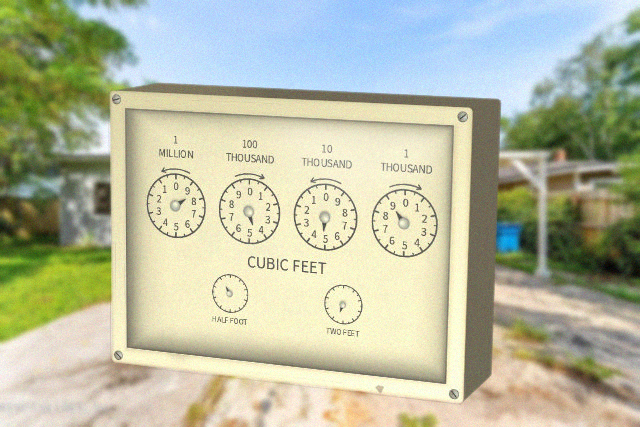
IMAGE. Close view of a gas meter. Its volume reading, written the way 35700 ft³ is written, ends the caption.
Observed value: 844900 ft³
